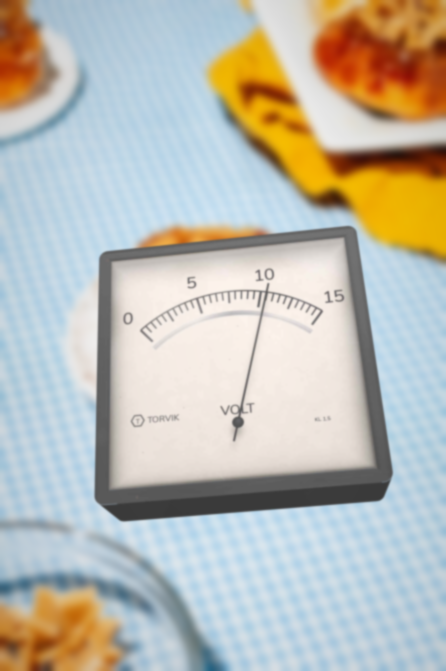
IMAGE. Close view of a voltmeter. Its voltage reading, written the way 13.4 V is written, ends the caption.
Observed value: 10.5 V
